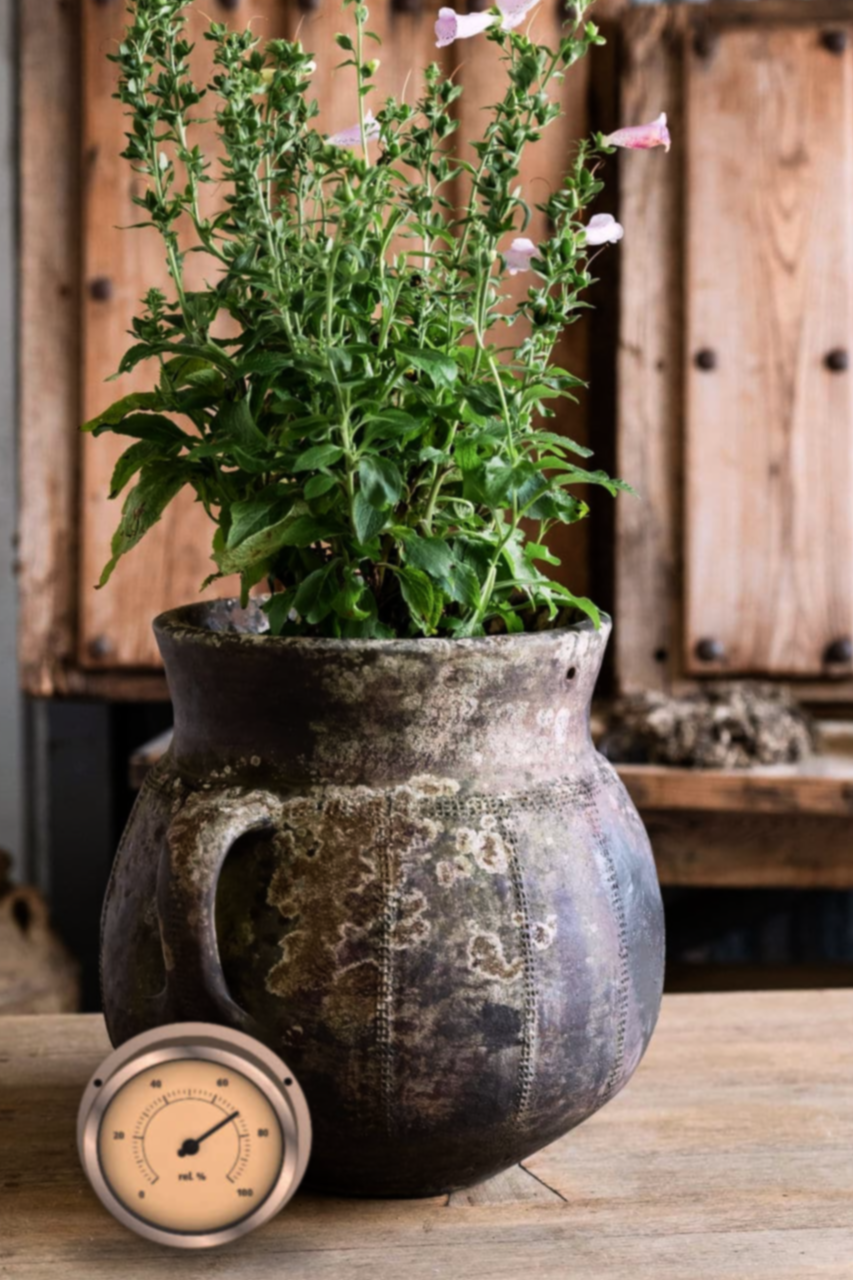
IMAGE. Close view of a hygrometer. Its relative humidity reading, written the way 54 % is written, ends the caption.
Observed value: 70 %
